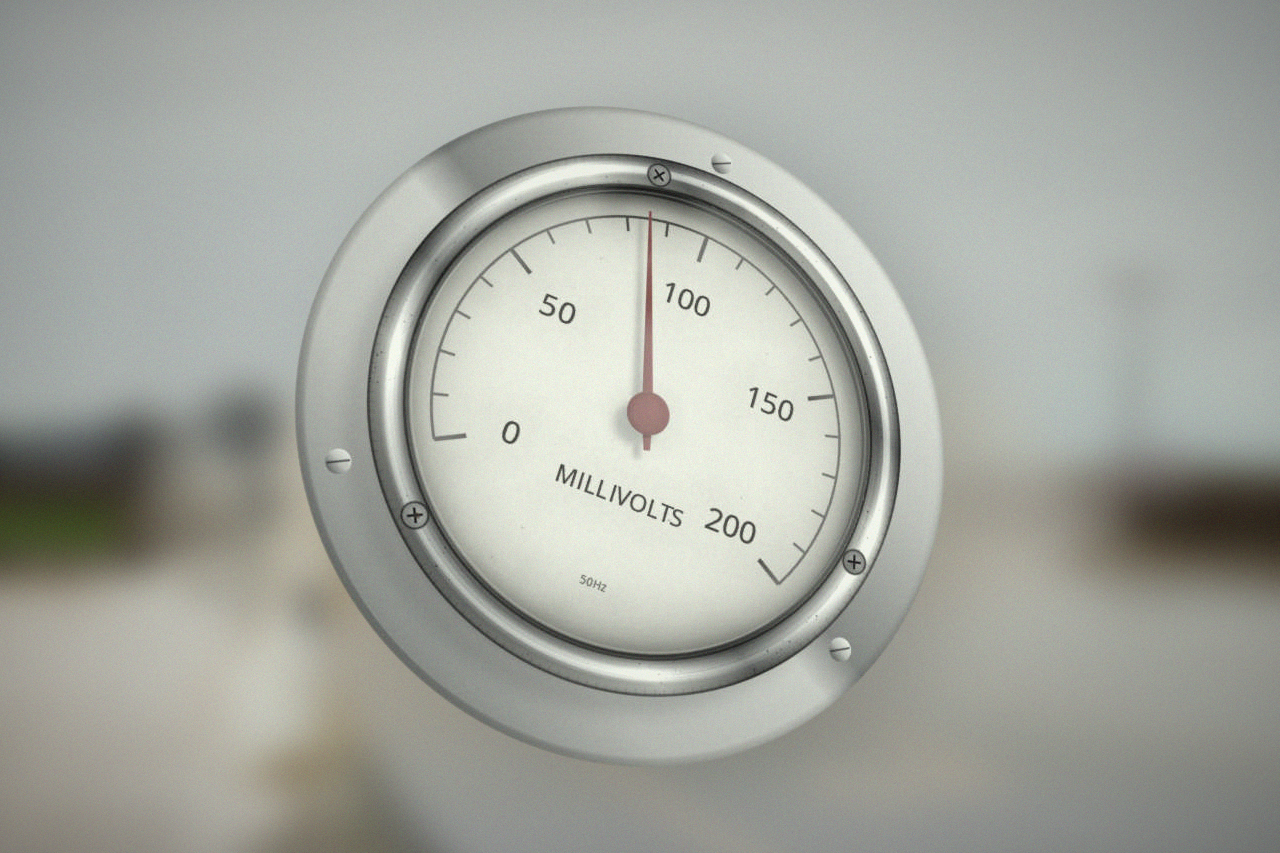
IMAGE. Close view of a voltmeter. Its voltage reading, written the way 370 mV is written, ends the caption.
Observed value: 85 mV
